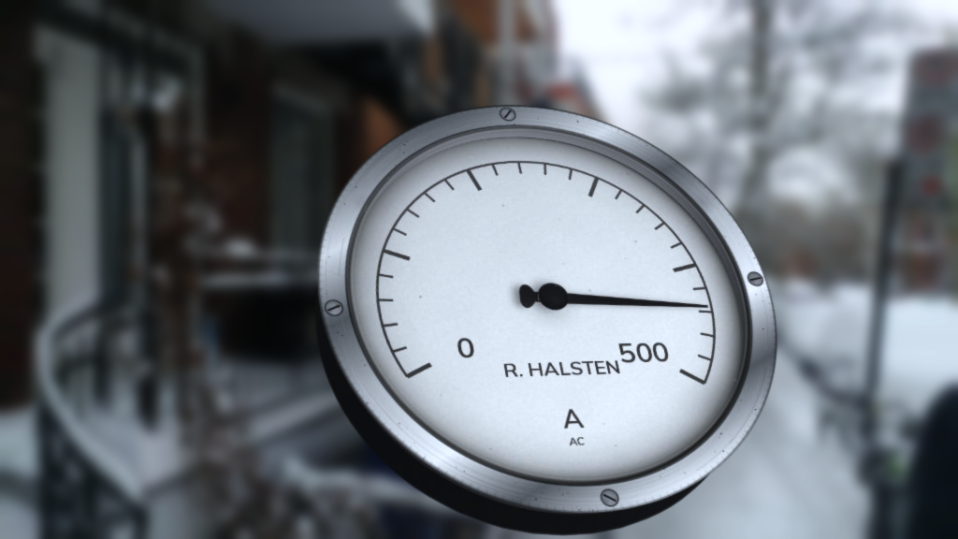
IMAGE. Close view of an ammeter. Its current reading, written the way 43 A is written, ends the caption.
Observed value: 440 A
